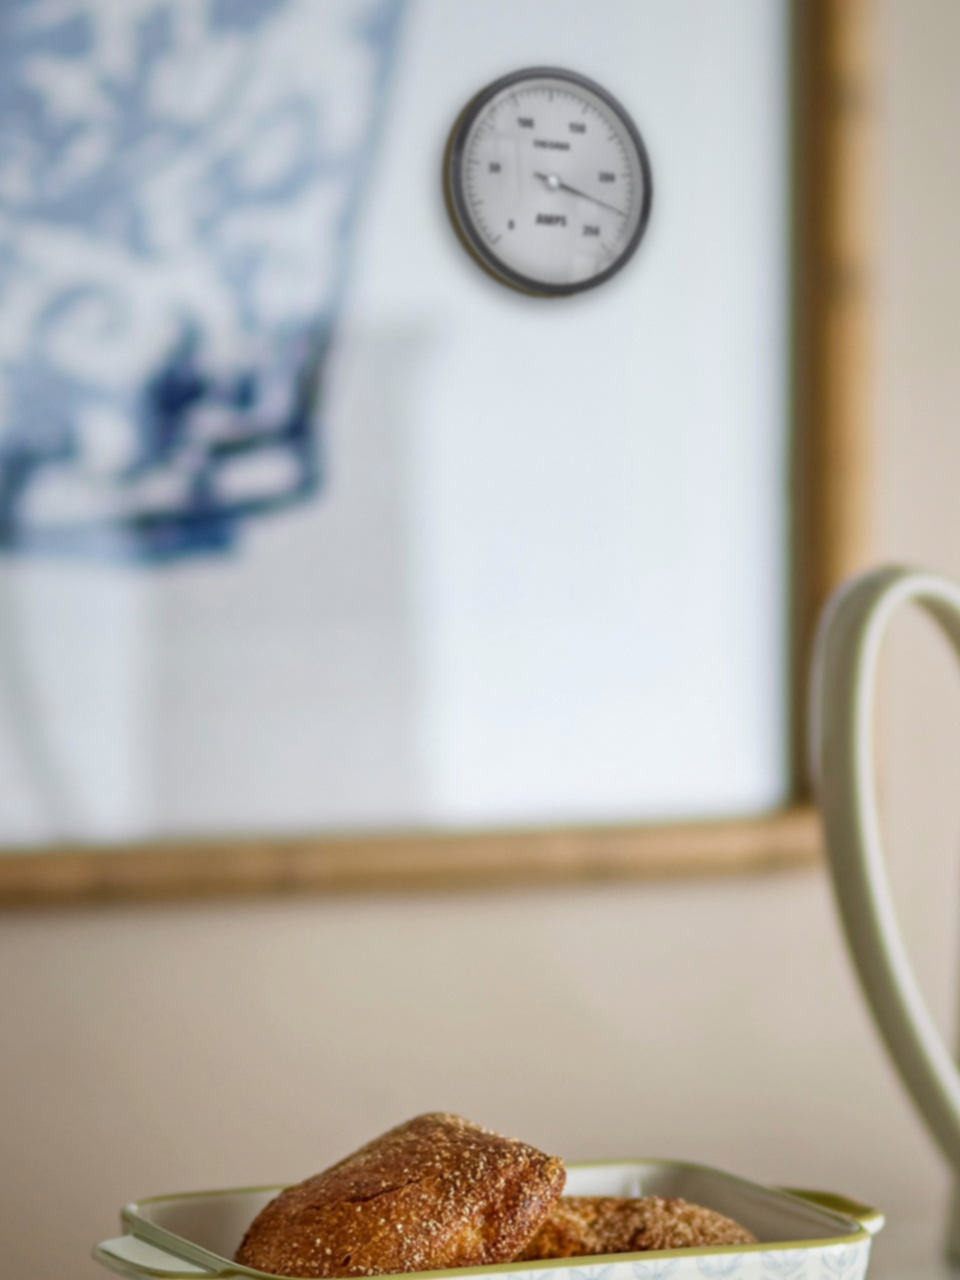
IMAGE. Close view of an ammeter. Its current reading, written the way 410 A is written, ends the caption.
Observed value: 225 A
